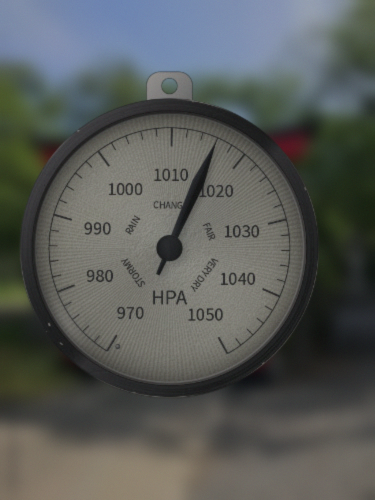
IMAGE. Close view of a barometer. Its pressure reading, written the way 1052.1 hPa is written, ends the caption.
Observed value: 1016 hPa
